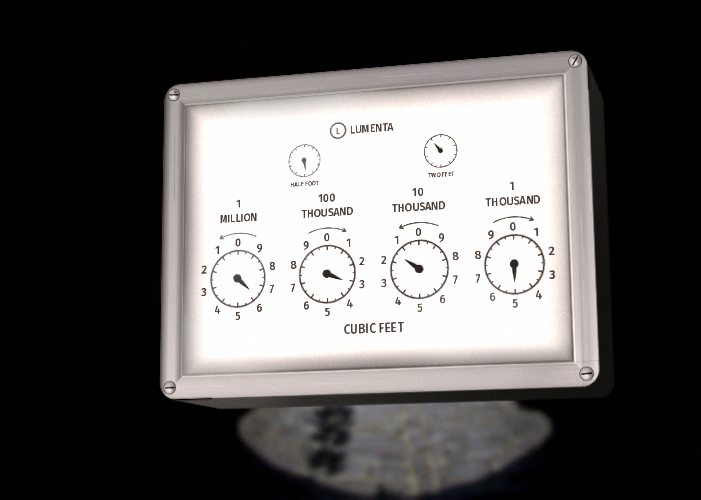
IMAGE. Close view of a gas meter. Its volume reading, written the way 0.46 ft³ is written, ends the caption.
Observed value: 631500 ft³
